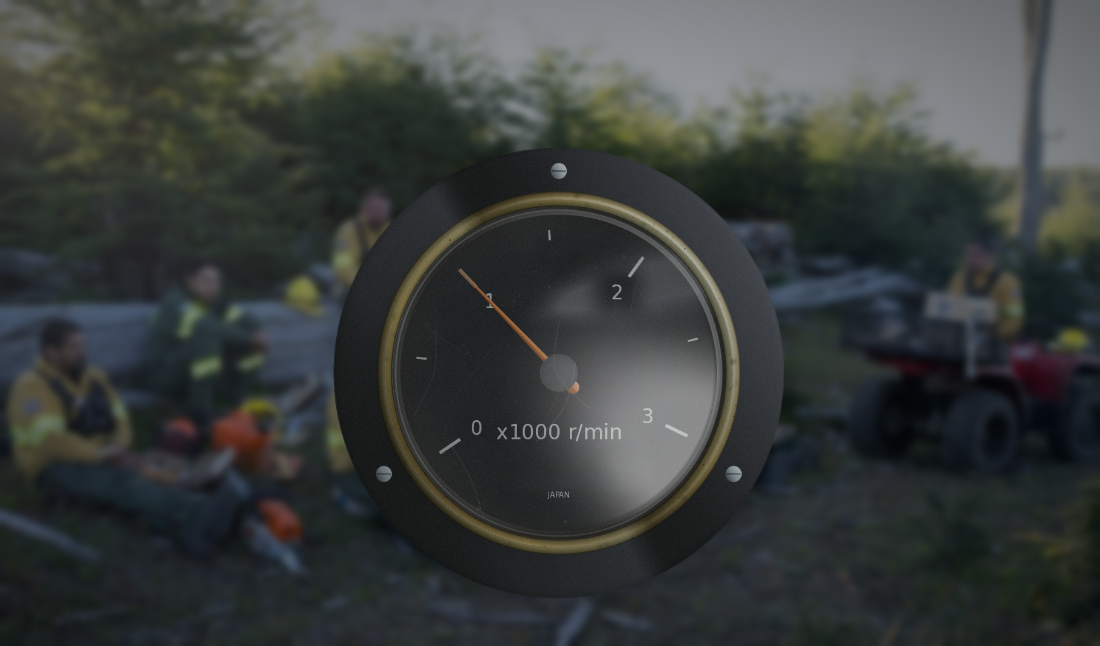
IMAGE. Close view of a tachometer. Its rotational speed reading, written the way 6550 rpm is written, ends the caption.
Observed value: 1000 rpm
